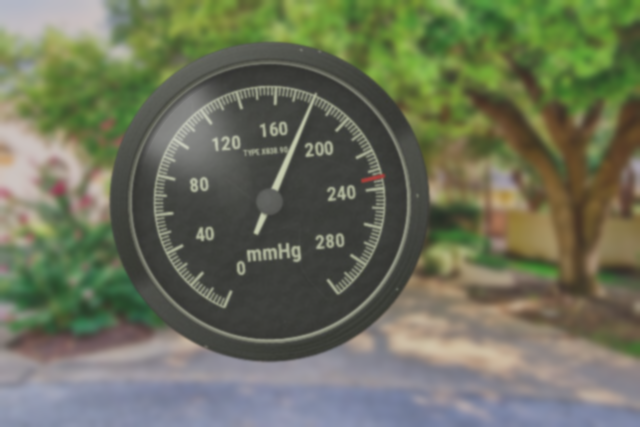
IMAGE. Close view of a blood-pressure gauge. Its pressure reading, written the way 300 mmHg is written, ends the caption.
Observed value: 180 mmHg
